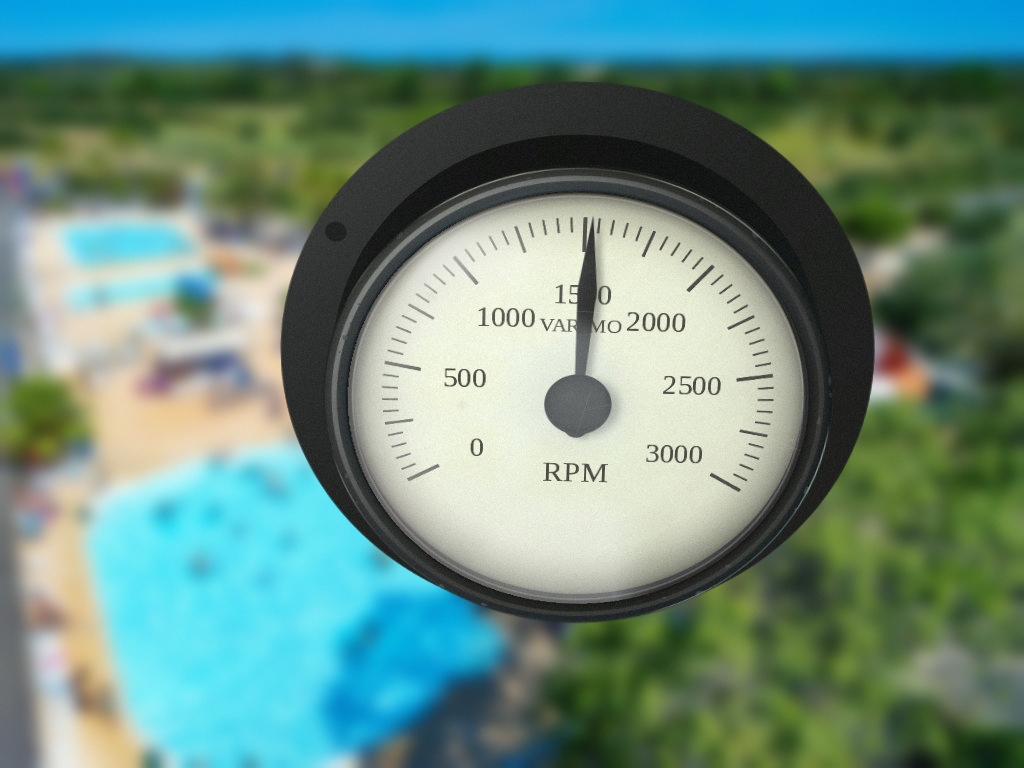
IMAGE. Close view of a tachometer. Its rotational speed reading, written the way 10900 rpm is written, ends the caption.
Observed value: 1525 rpm
